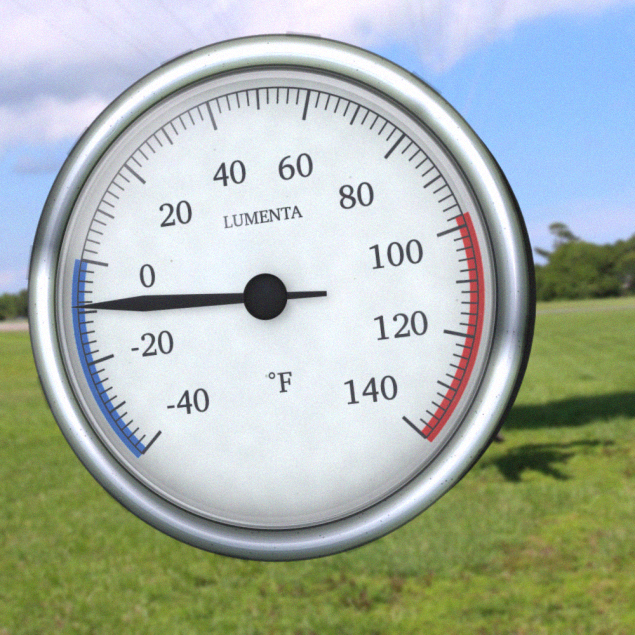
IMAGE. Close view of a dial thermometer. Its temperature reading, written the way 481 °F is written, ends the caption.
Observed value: -9 °F
